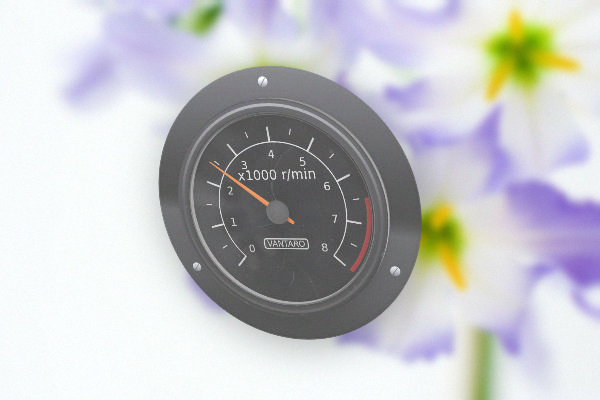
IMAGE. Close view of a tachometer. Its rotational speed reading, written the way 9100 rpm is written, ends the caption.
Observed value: 2500 rpm
